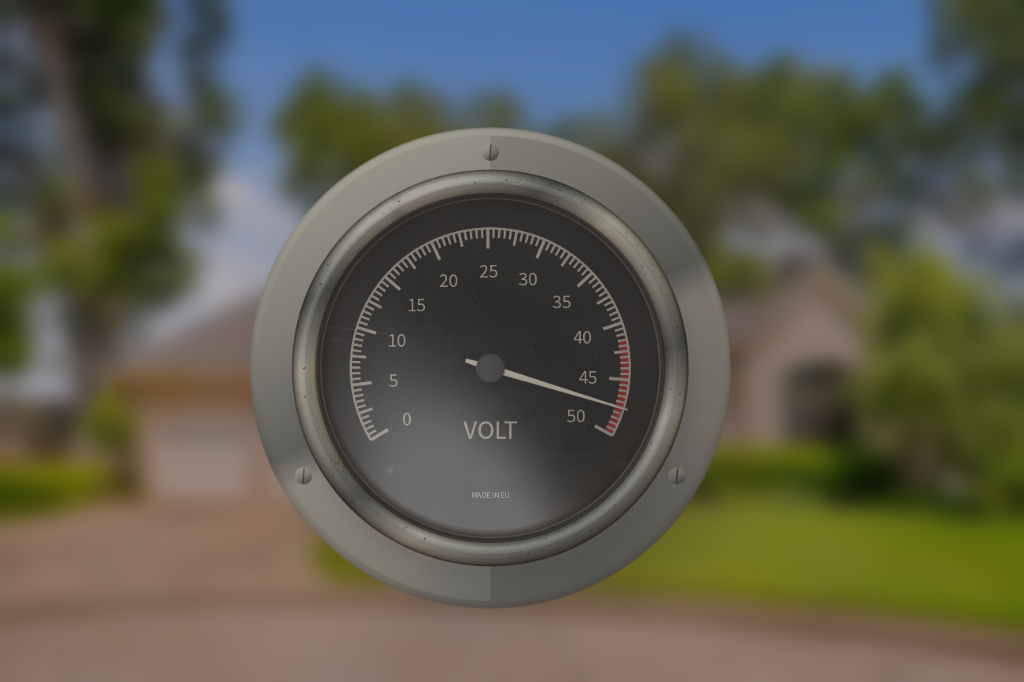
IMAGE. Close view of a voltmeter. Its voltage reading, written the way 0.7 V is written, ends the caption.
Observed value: 47.5 V
